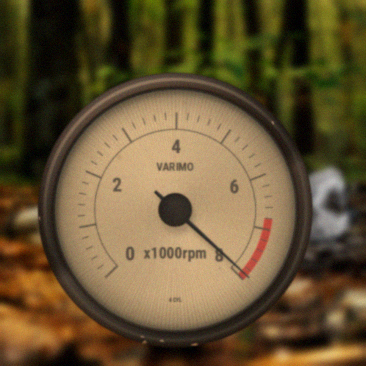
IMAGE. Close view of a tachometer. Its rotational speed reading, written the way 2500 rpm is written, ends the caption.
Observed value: 7900 rpm
